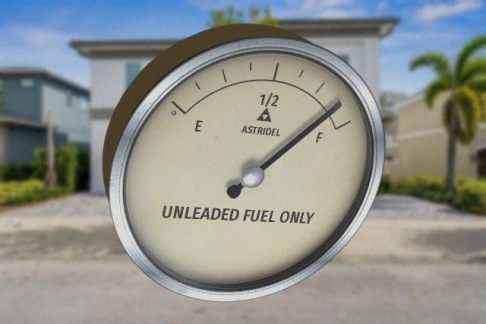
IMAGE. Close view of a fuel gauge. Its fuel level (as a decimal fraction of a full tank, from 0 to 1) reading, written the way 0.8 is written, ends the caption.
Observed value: 0.875
